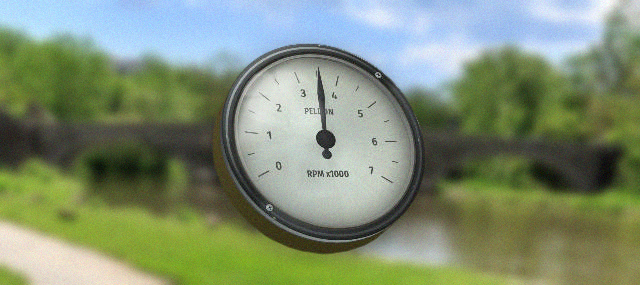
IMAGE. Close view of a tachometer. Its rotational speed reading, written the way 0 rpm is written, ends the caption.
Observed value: 3500 rpm
